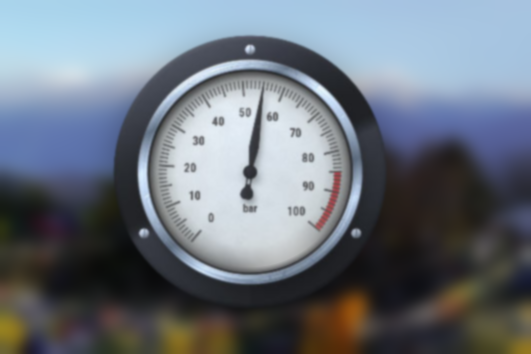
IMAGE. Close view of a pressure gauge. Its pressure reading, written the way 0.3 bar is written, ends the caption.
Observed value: 55 bar
